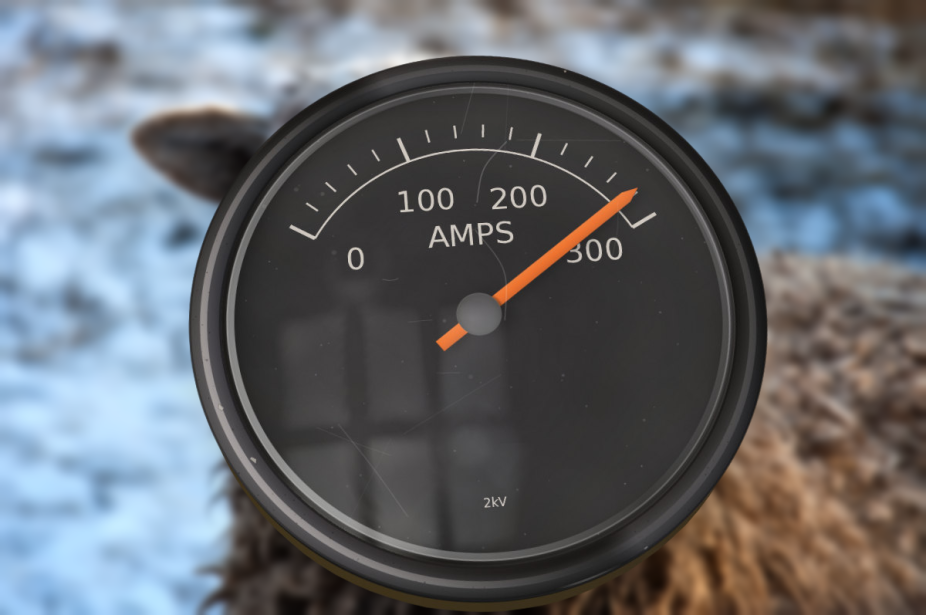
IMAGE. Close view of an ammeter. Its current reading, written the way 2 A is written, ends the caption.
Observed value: 280 A
